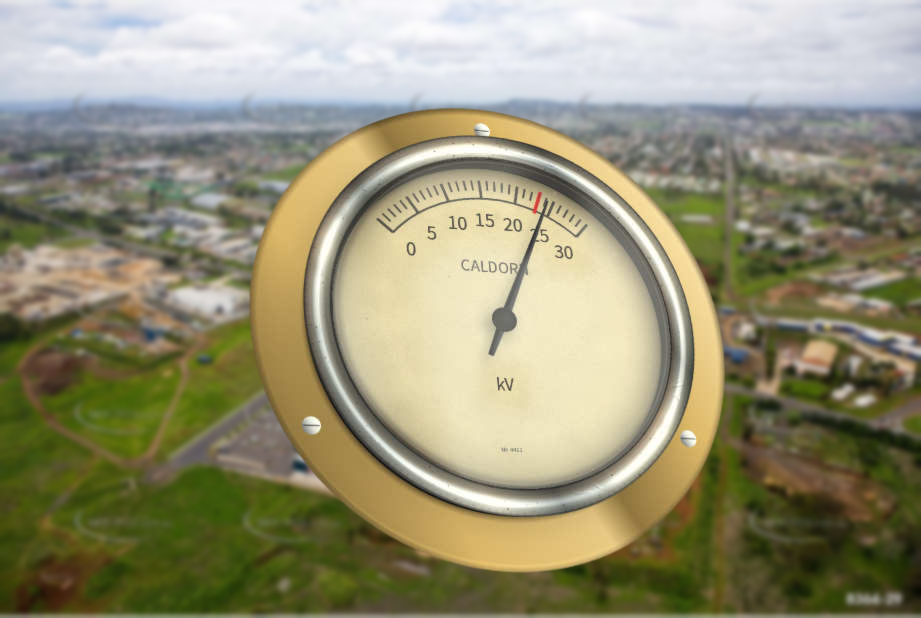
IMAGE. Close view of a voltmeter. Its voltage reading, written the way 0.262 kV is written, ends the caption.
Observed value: 24 kV
